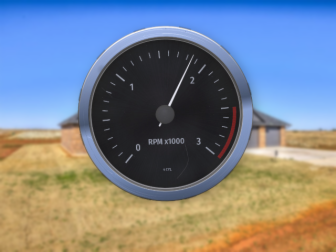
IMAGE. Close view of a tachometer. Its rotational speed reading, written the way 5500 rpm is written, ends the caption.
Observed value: 1850 rpm
